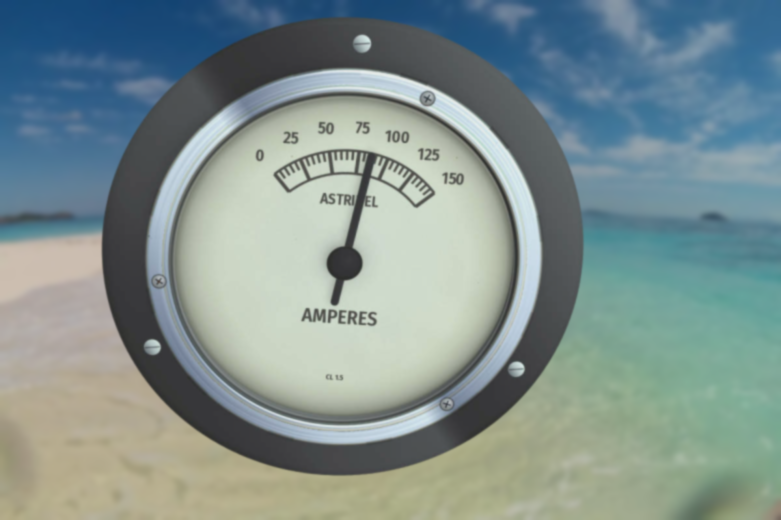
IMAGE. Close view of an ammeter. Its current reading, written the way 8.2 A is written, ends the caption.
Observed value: 85 A
